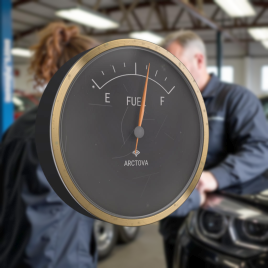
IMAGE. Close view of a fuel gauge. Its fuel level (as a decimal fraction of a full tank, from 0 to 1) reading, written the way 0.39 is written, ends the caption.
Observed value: 0.625
